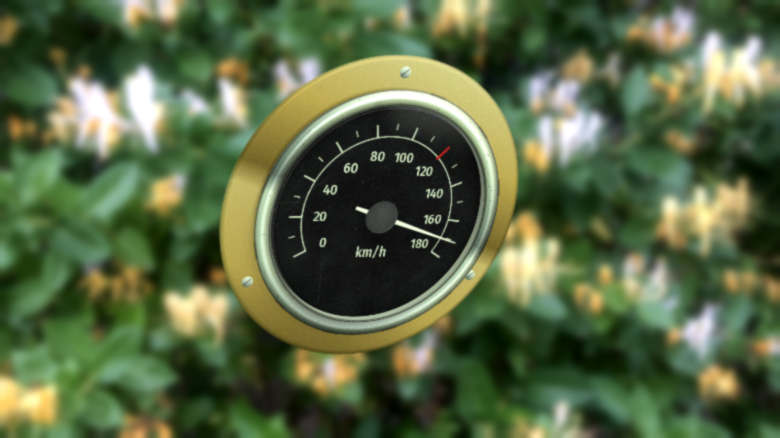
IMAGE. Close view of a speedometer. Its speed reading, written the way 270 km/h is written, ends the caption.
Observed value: 170 km/h
